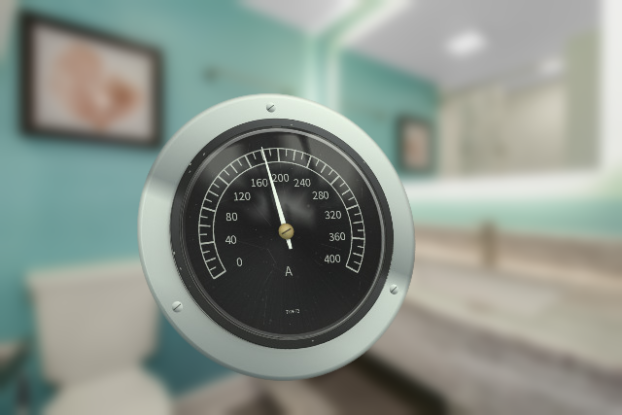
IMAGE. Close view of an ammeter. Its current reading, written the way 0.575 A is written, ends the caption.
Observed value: 180 A
